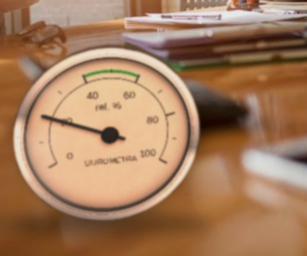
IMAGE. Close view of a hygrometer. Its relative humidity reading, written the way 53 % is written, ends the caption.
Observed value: 20 %
